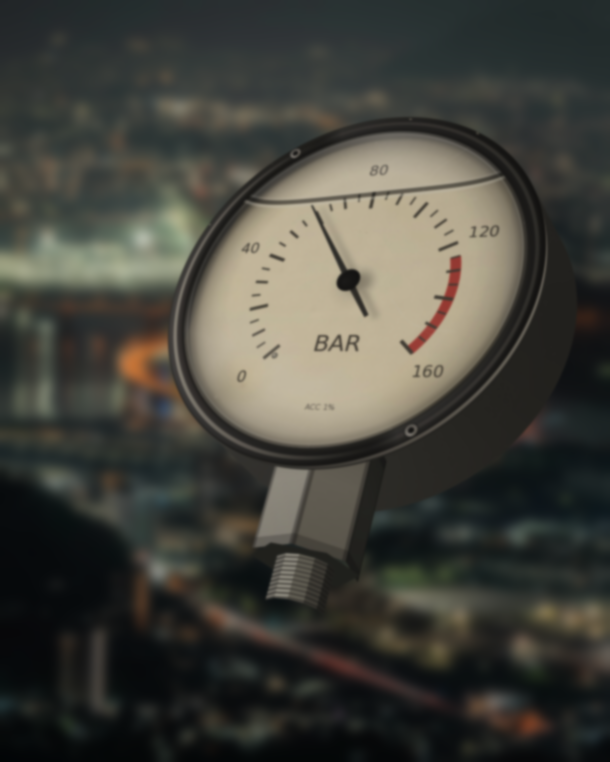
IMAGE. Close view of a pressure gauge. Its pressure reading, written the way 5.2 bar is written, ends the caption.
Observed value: 60 bar
